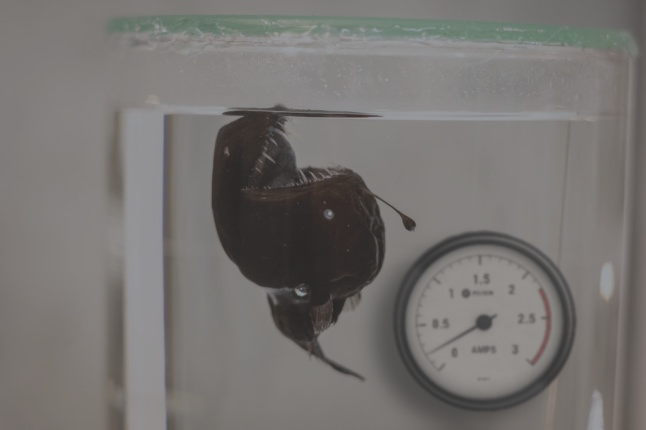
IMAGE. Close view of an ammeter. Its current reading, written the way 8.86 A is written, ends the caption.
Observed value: 0.2 A
